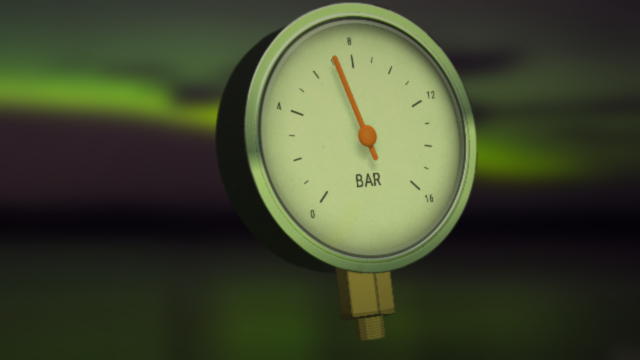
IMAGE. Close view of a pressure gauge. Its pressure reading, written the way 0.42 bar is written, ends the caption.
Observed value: 7 bar
